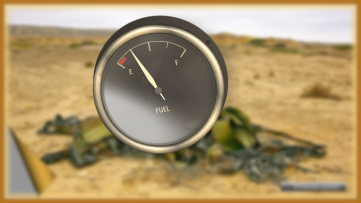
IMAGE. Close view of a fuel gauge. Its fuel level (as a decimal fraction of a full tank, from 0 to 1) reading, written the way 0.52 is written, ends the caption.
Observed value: 0.25
